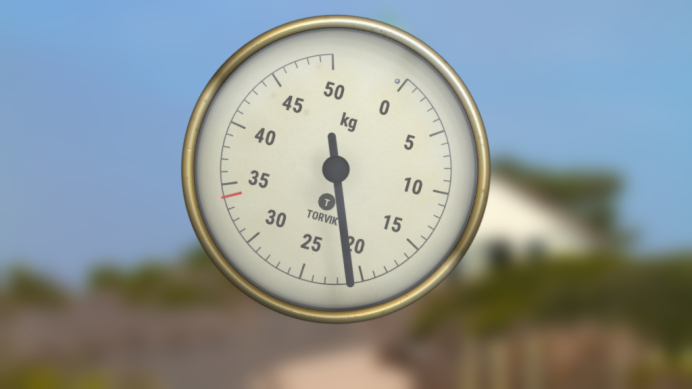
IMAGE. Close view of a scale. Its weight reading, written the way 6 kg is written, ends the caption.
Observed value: 21 kg
